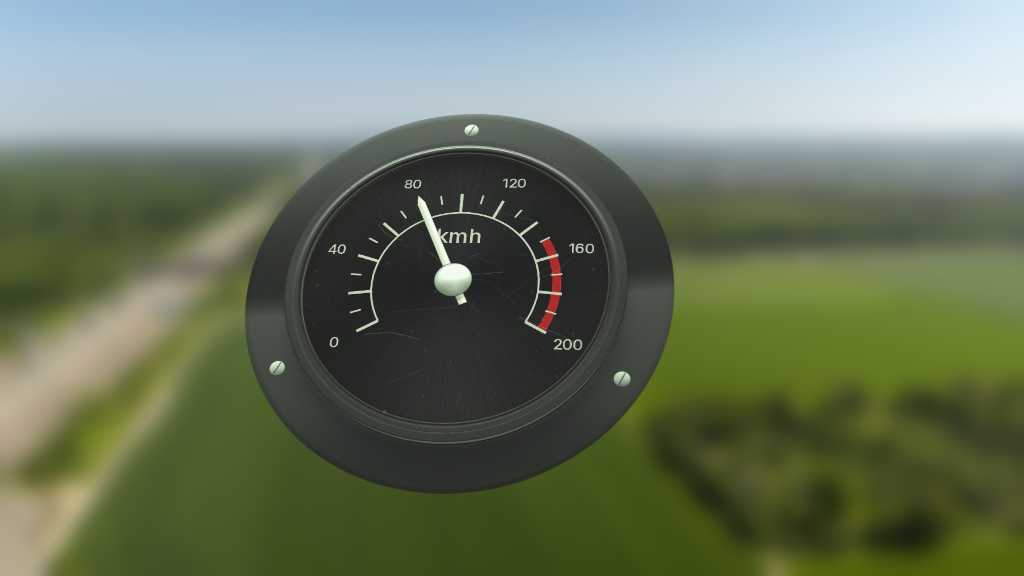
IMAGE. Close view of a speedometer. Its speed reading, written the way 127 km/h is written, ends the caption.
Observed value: 80 km/h
